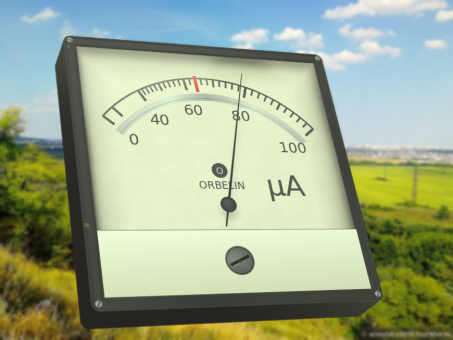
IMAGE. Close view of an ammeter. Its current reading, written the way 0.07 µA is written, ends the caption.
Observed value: 78 µA
